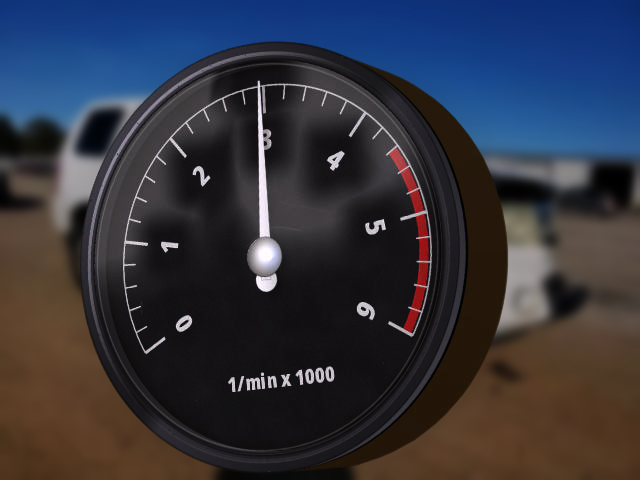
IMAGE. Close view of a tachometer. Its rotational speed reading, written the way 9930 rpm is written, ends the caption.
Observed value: 3000 rpm
